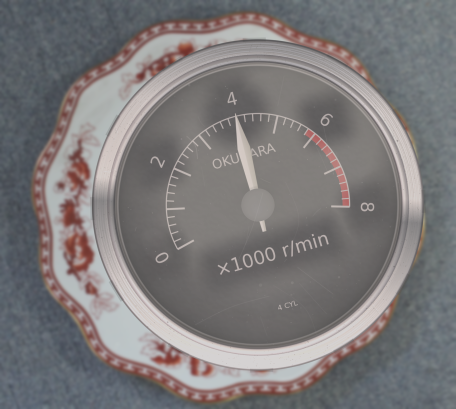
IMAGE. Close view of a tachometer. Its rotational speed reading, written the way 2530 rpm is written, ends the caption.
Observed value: 4000 rpm
